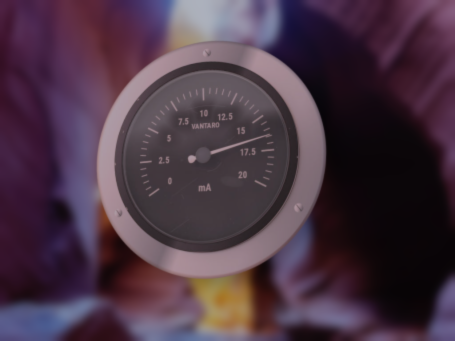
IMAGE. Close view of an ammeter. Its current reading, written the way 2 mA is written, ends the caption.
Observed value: 16.5 mA
